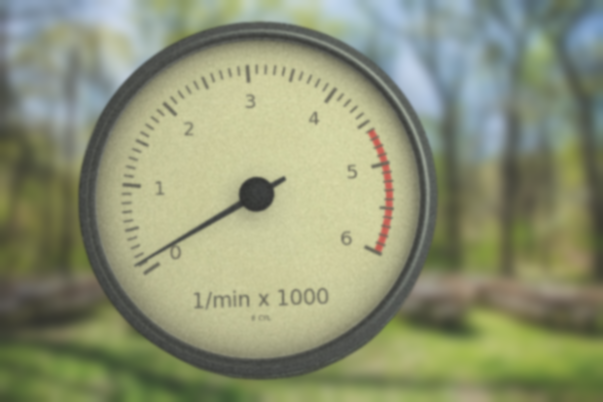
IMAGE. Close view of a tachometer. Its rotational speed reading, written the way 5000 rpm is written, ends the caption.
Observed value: 100 rpm
